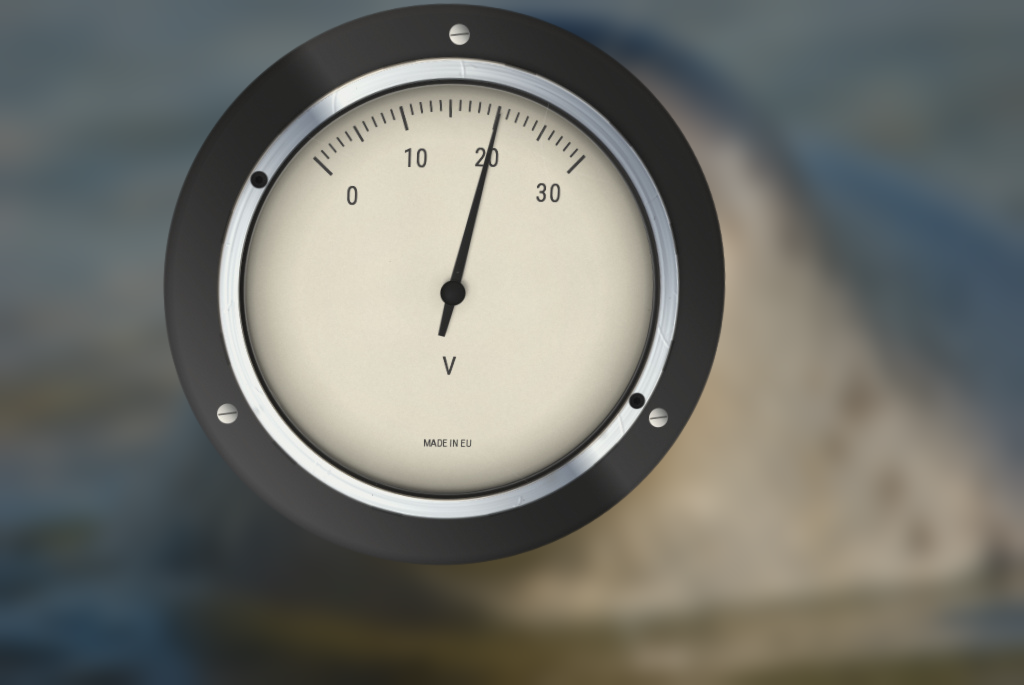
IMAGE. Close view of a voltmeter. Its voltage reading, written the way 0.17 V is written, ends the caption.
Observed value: 20 V
